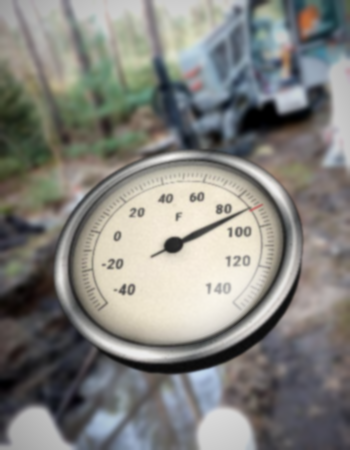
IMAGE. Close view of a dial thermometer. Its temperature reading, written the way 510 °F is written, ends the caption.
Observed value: 90 °F
